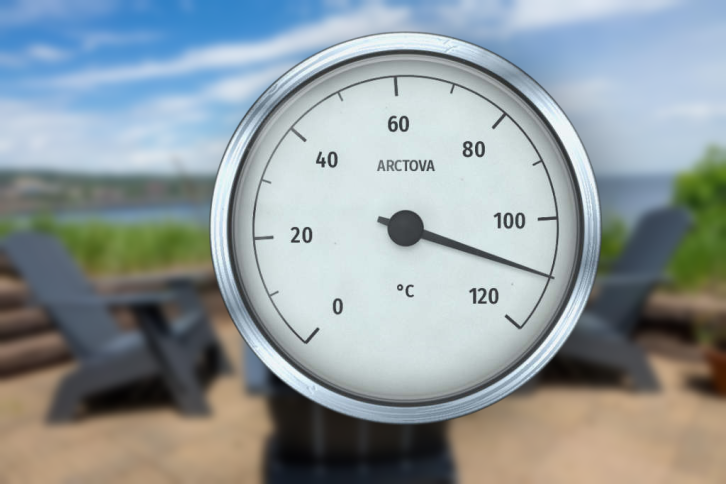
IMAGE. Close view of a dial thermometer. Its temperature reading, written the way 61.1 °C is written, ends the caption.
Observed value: 110 °C
